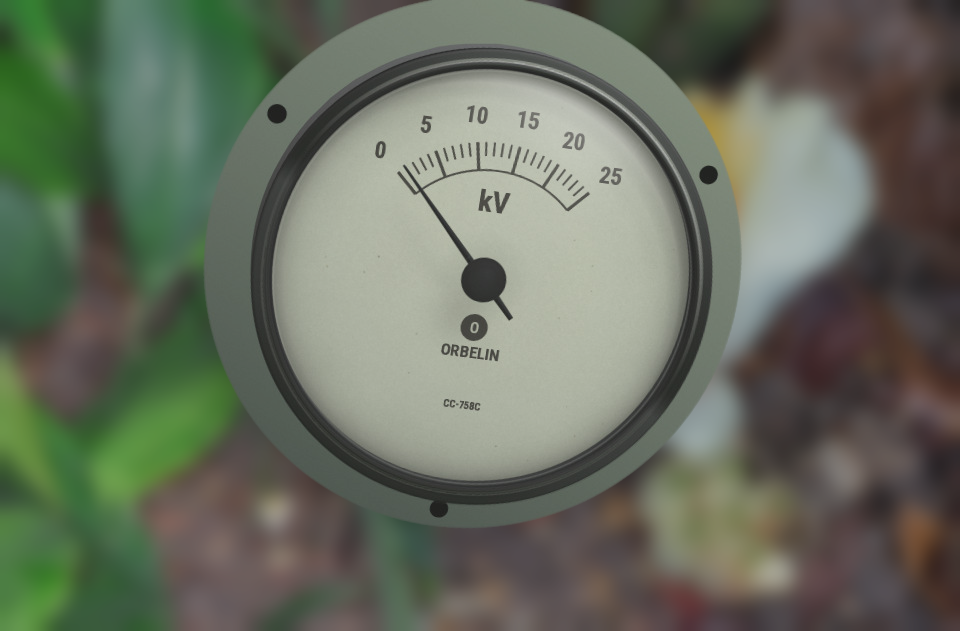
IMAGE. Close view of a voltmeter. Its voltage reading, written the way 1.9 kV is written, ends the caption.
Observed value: 1 kV
